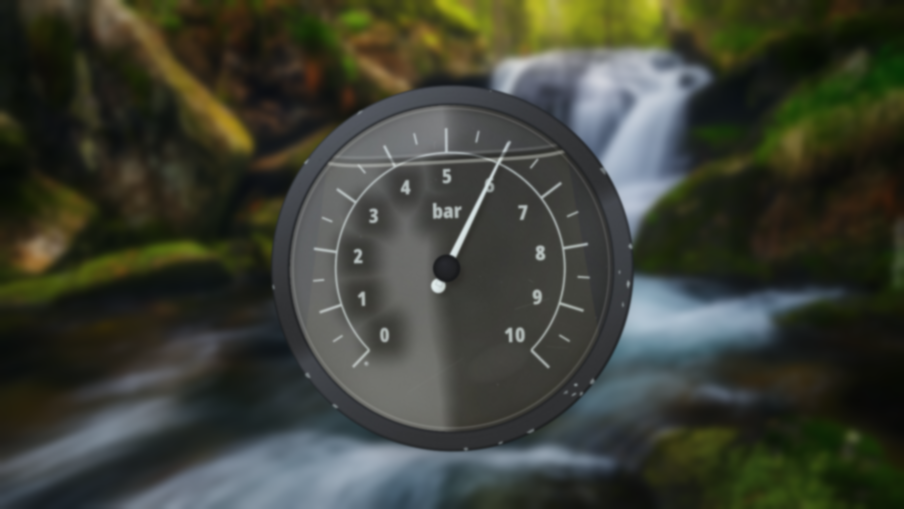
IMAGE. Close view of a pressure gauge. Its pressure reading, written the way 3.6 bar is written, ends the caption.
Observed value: 6 bar
